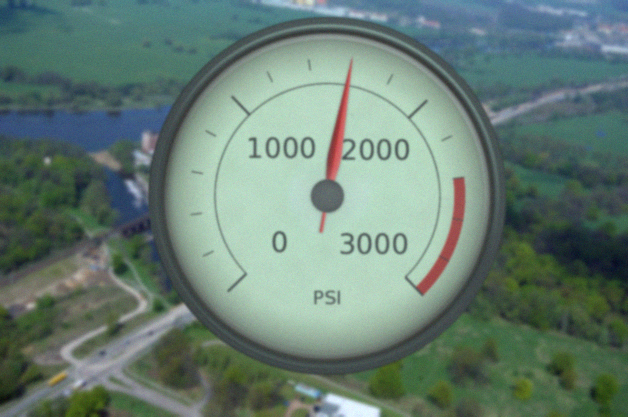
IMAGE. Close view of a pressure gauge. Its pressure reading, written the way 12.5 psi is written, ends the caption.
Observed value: 1600 psi
